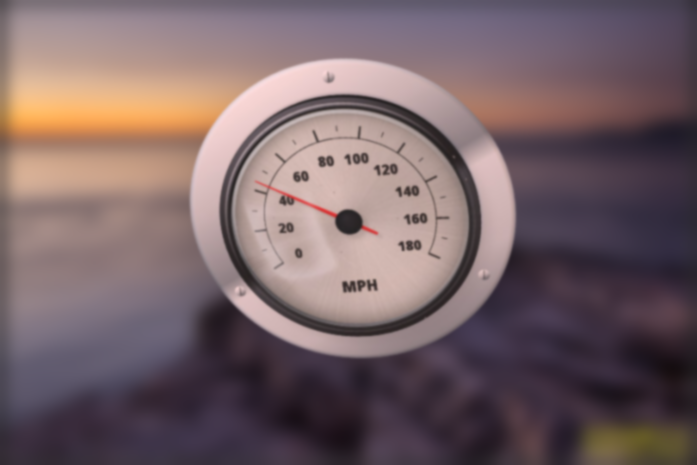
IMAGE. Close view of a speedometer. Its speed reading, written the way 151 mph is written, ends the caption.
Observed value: 45 mph
